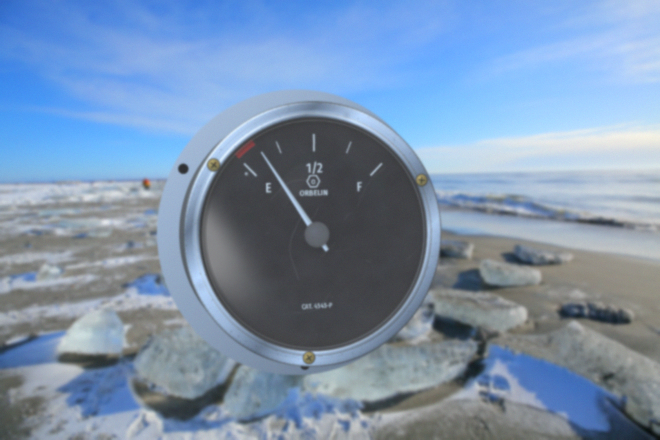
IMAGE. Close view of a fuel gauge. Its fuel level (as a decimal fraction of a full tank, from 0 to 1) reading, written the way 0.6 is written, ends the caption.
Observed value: 0.125
